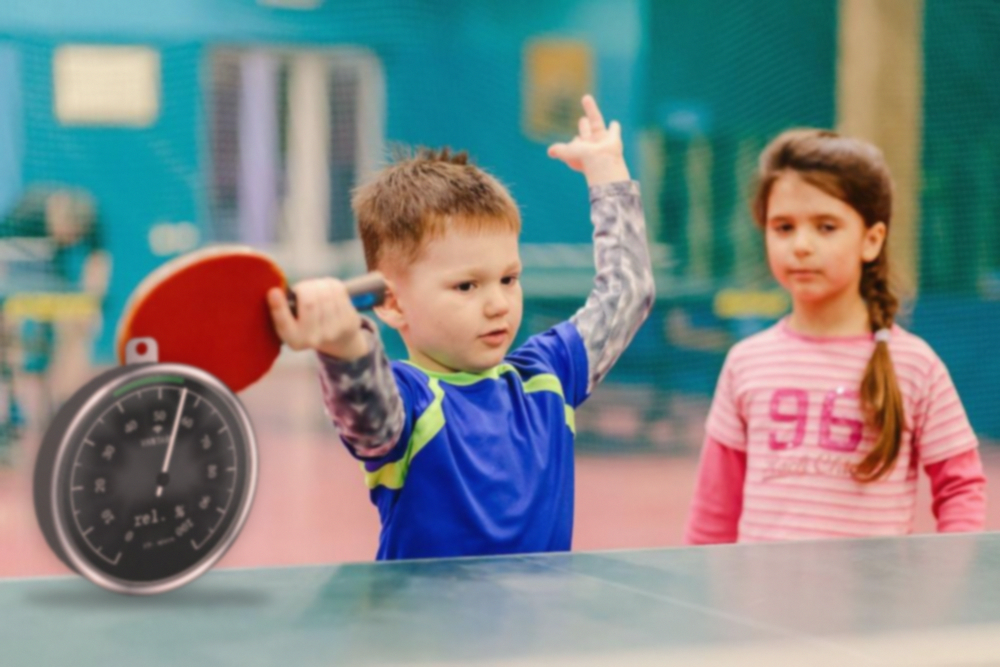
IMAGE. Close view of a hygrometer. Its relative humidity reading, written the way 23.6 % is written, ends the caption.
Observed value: 55 %
